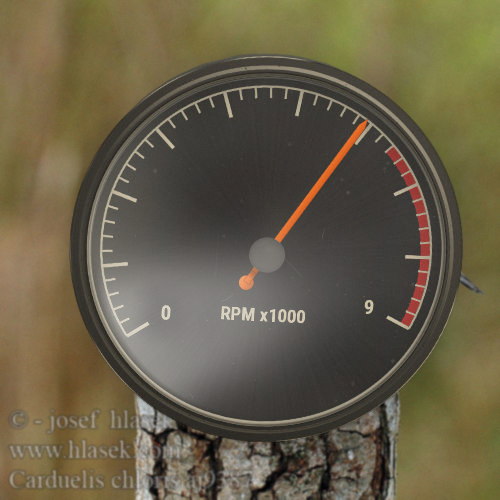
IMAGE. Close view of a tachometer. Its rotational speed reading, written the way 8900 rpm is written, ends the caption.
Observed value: 5900 rpm
